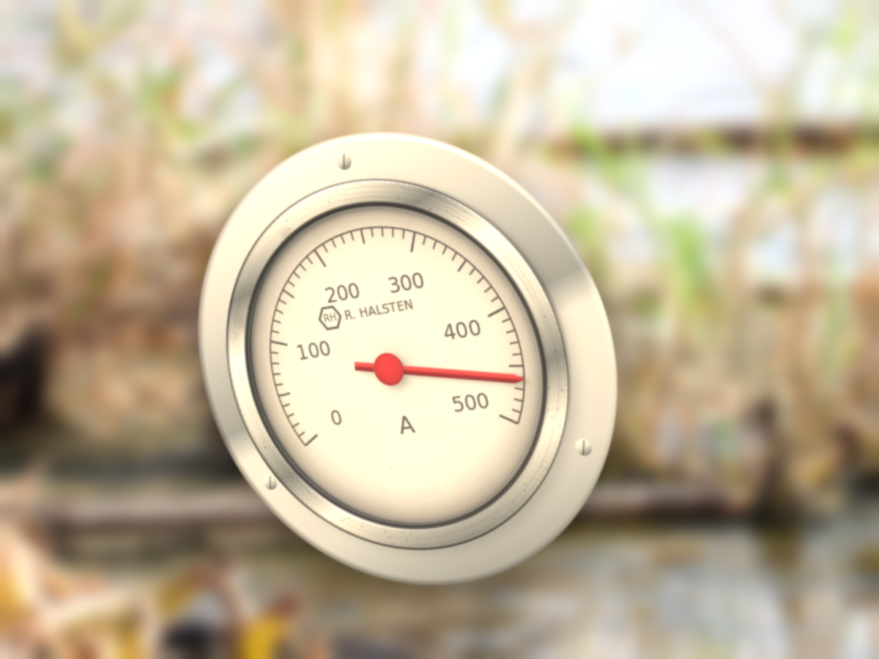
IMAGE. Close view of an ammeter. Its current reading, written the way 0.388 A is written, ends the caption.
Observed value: 460 A
